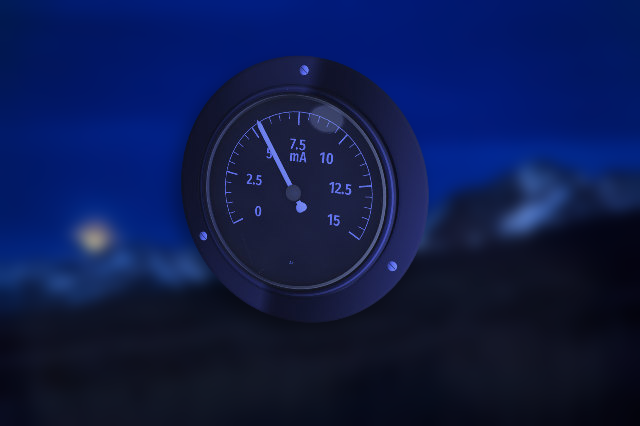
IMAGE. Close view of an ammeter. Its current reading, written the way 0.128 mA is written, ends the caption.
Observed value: 5.5 mA
